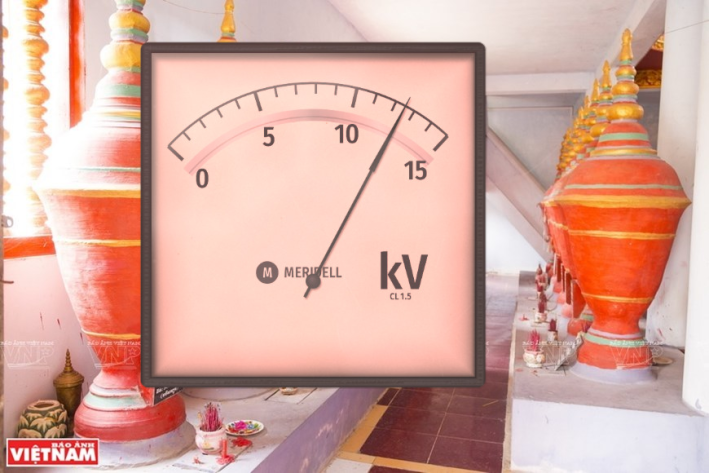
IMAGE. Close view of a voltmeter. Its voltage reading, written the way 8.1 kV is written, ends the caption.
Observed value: 12.5 kV
